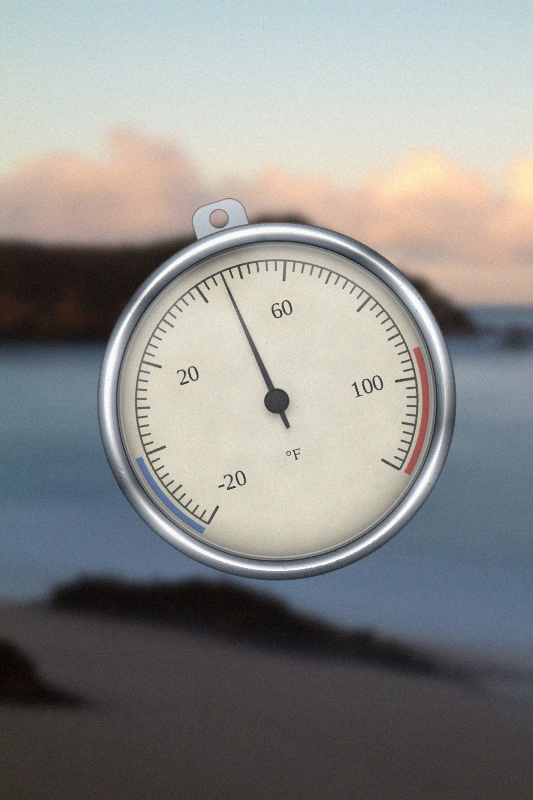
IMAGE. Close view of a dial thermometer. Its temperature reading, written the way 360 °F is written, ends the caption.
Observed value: 46 °F
